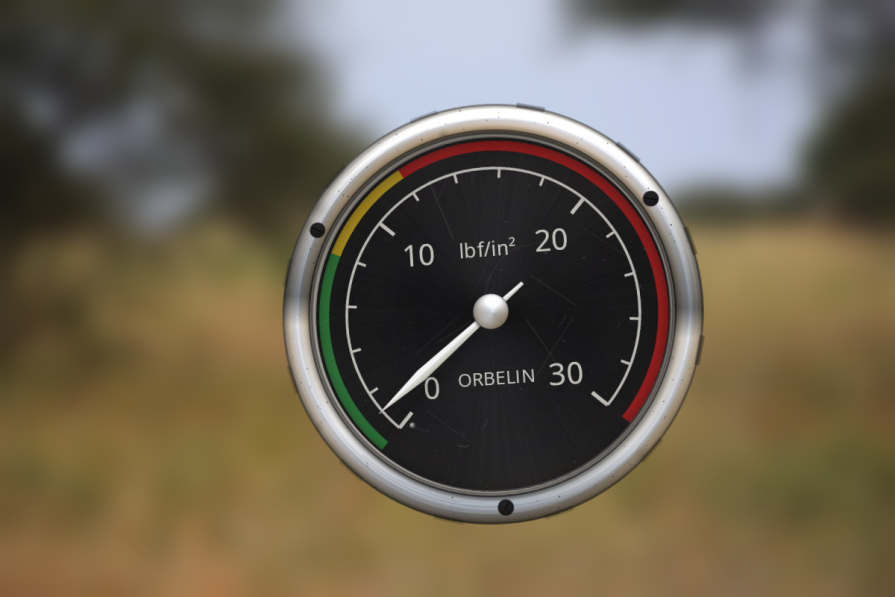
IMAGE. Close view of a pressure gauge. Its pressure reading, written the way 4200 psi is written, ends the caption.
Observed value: 1 psi
